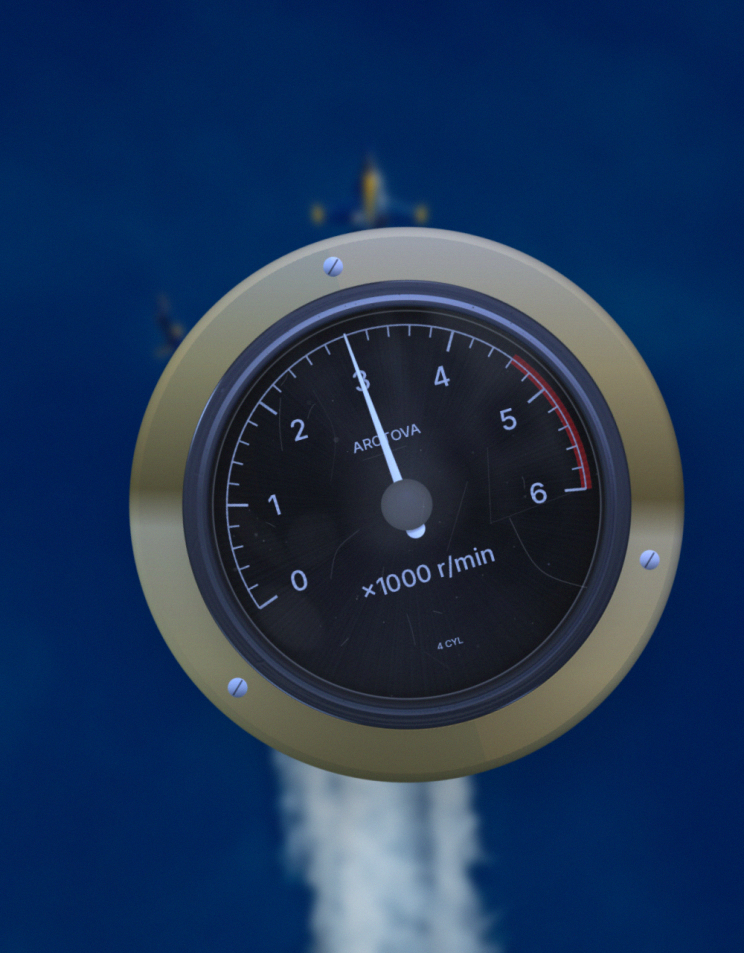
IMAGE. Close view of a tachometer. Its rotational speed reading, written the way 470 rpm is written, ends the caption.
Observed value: 3000 rpm
